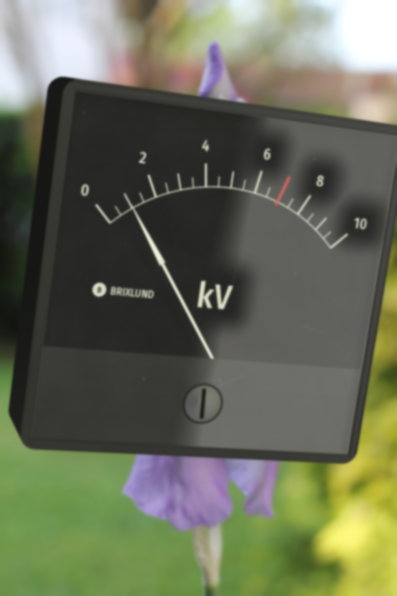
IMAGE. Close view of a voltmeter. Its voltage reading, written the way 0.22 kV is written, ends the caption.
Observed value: 1 kV
